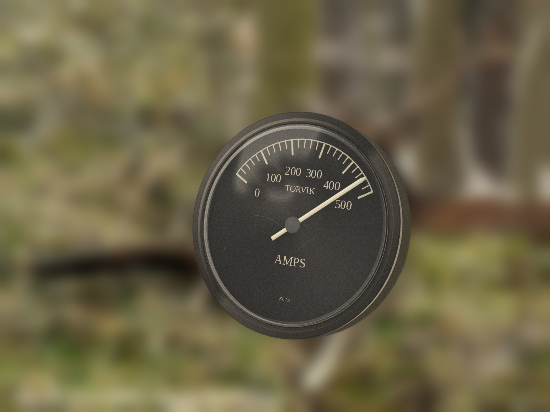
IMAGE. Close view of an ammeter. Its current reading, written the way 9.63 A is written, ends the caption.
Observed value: 460 A
